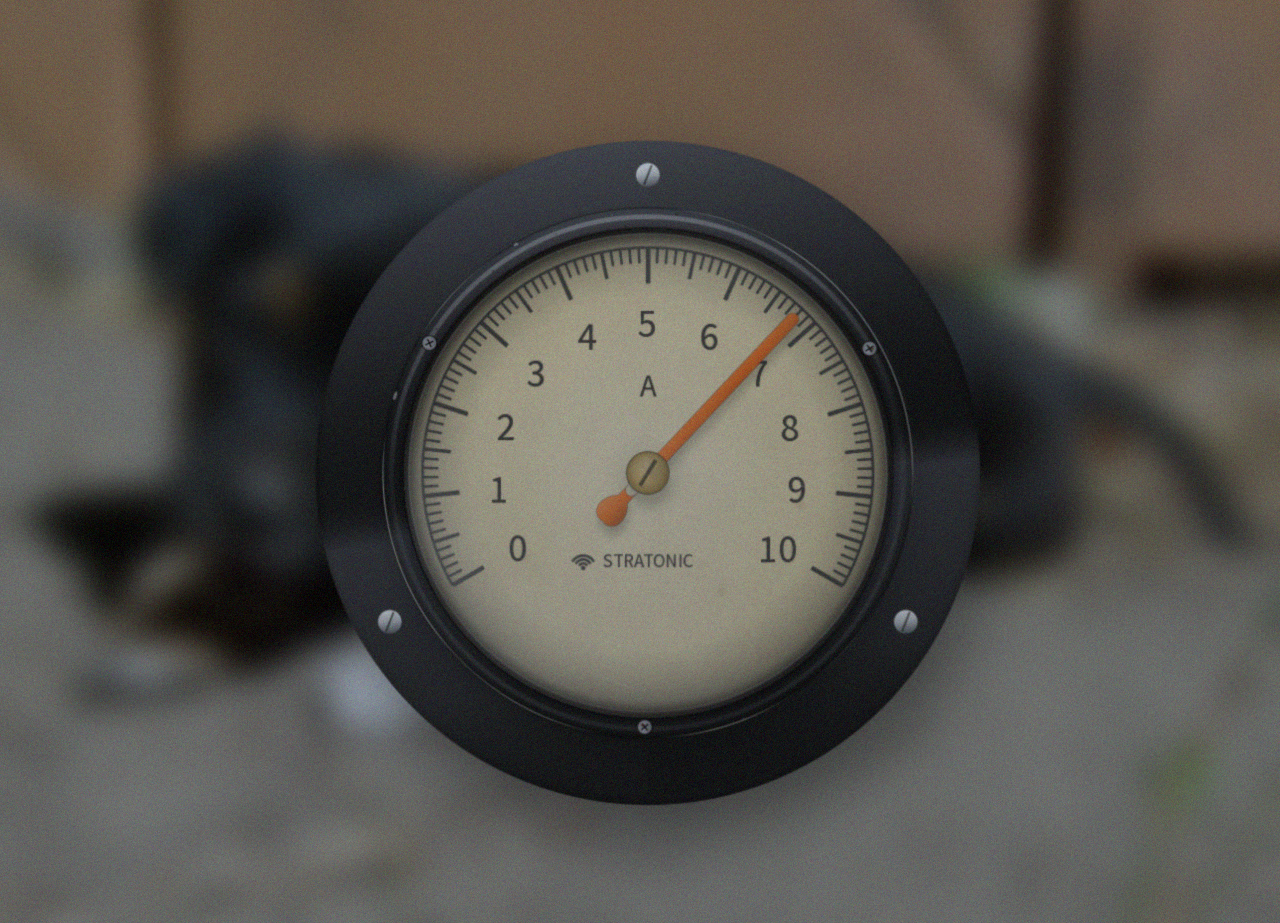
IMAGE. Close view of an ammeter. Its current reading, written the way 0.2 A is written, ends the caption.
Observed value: 6.8 A
